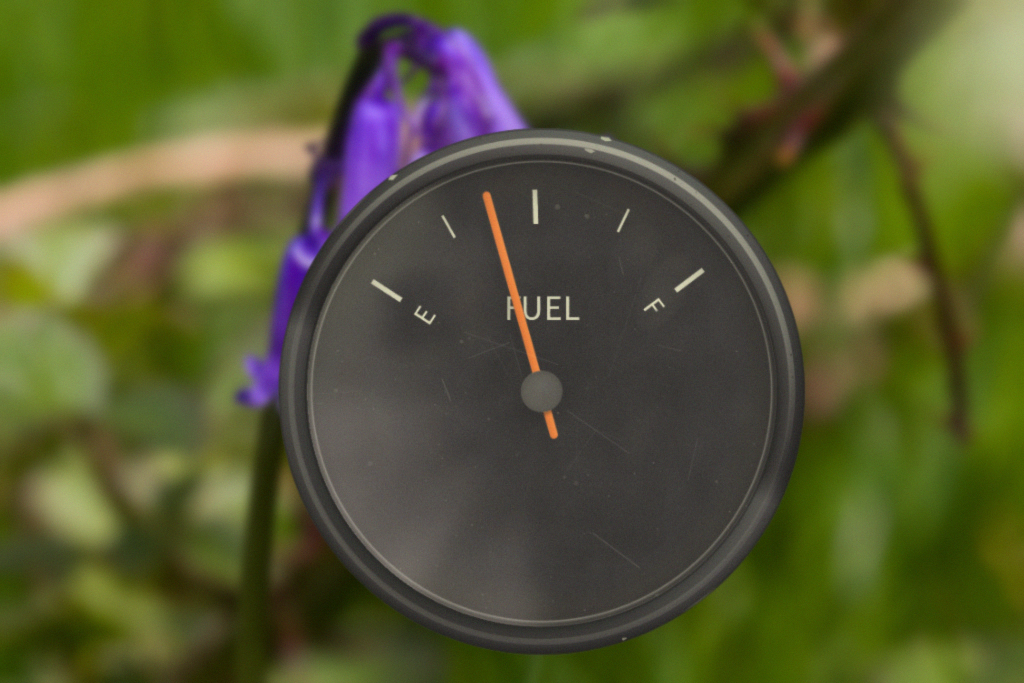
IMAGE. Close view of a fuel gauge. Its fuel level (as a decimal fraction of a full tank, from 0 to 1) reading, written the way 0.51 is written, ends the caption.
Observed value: 0.375
